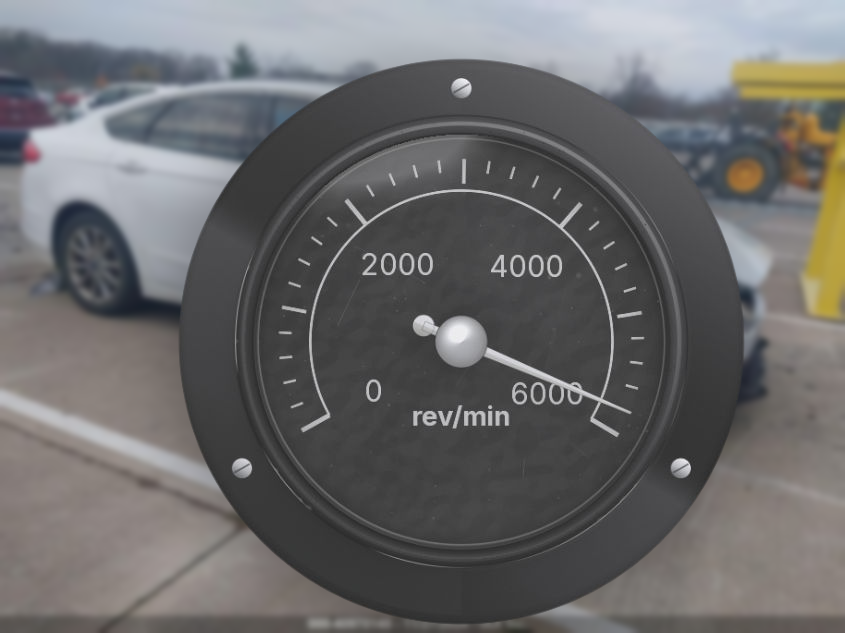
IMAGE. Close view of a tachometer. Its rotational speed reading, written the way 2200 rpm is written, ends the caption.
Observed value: 5800 rpm
